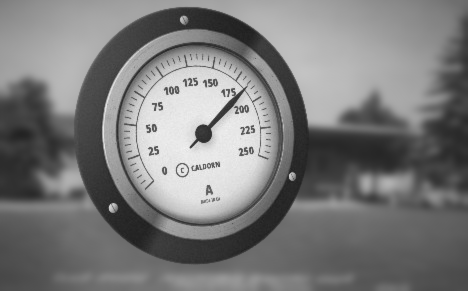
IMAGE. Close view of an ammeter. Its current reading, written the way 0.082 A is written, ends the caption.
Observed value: 185 A
